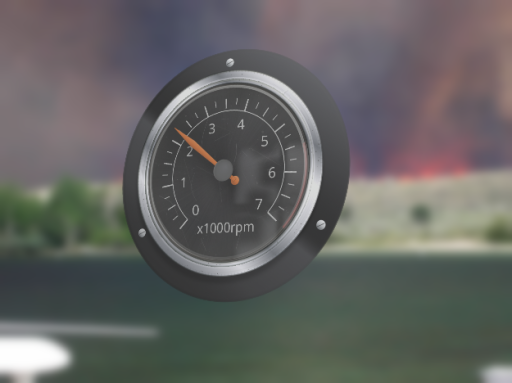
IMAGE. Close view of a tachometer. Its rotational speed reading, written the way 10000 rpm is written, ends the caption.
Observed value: 2250 rpm
